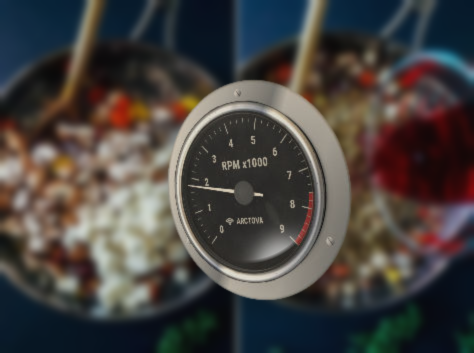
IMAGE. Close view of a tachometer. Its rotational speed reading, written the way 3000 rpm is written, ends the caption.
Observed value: 1800 rpm
